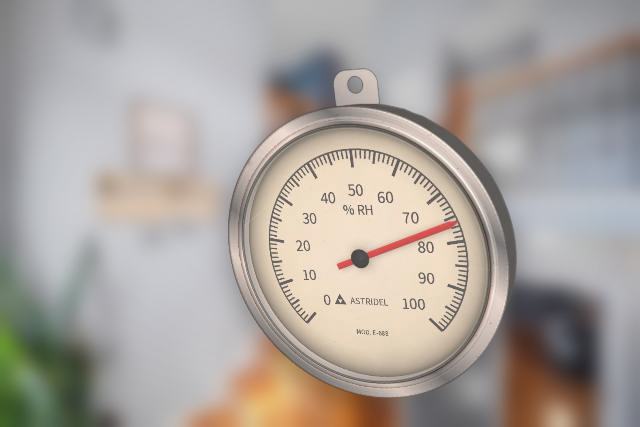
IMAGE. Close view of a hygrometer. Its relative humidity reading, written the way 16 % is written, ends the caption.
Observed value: 76 %
